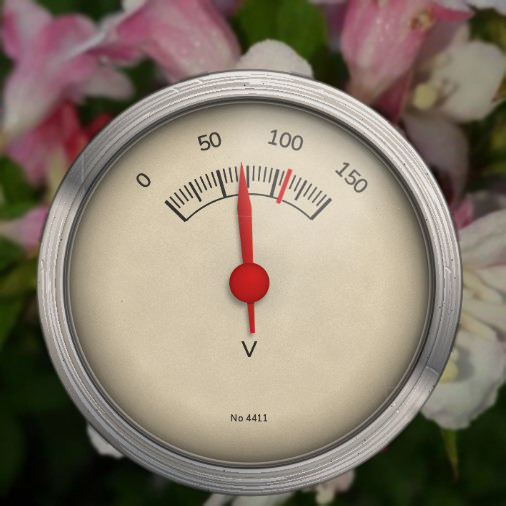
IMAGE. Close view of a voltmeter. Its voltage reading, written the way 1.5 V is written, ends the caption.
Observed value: 70 V
